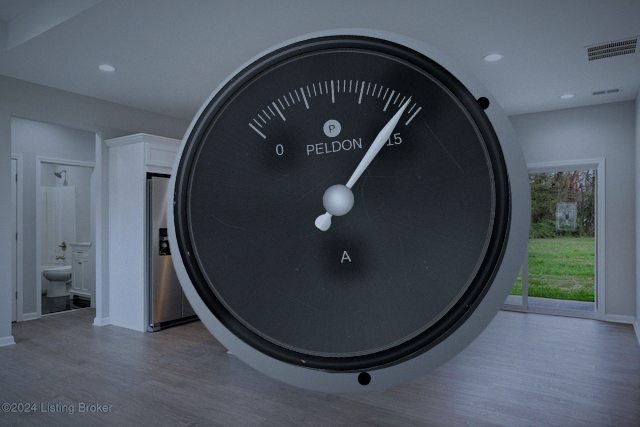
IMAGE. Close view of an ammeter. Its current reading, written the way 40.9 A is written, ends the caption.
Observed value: 14 A
